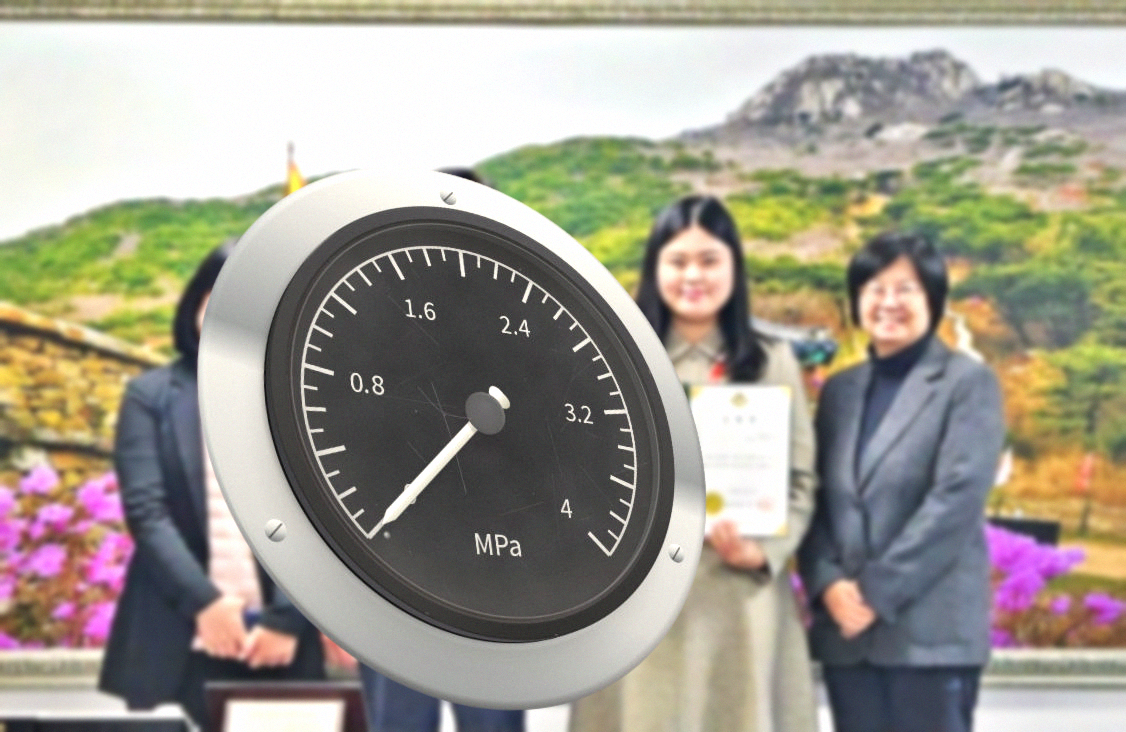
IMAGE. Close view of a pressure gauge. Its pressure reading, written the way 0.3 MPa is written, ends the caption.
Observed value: 0 MPa
